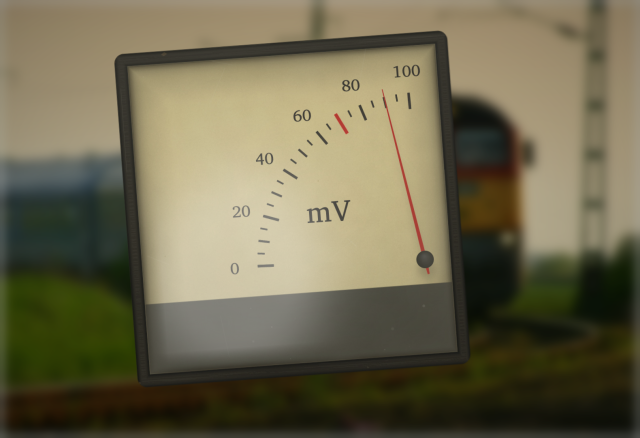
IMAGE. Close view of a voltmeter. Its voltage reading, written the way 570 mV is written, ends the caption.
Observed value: 90 mV
